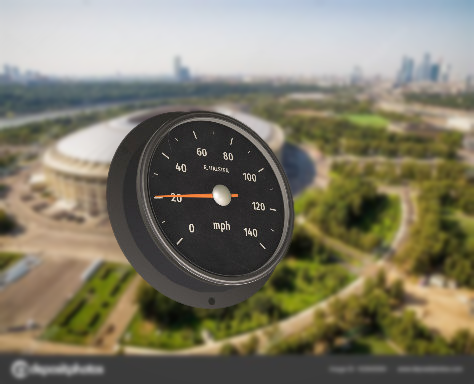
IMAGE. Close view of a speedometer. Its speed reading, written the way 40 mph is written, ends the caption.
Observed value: 20 mph
